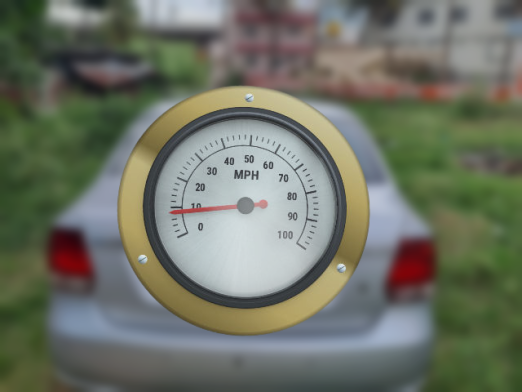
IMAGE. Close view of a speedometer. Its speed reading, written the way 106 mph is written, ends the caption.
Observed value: 8 mph
